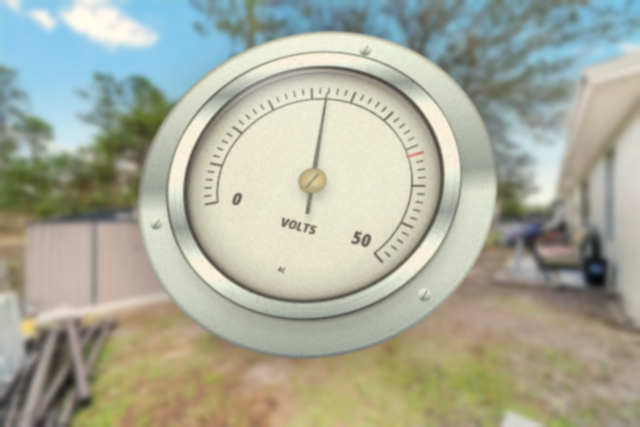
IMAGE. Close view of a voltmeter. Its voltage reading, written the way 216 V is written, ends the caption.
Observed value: 22 V
